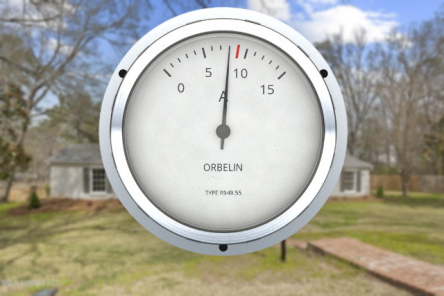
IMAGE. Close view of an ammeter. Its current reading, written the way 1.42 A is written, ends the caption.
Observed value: 8 A
